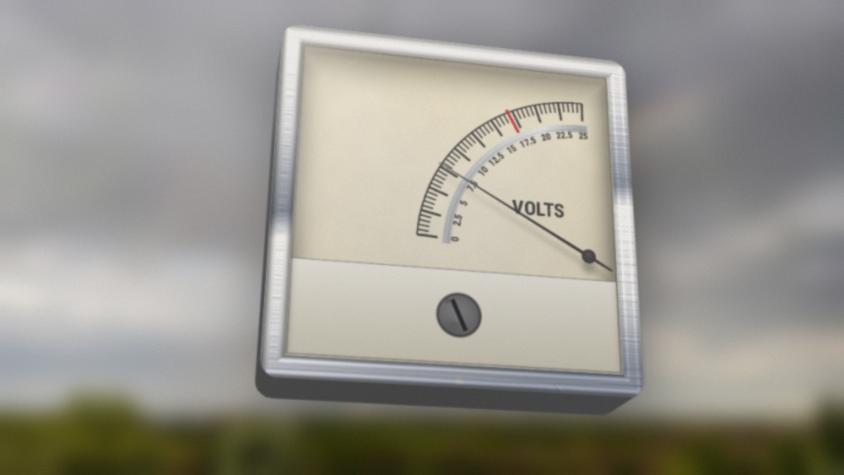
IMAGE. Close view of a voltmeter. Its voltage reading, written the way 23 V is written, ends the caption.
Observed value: 7.5 V
